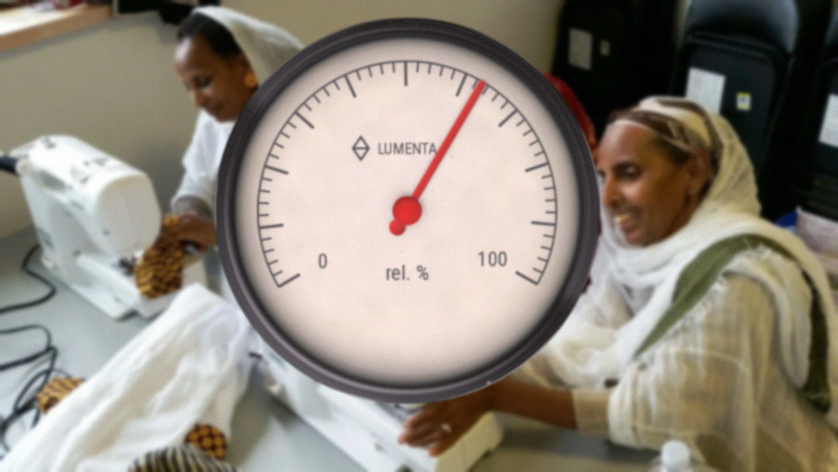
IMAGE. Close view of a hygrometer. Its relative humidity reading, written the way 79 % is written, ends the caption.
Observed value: 63 %
